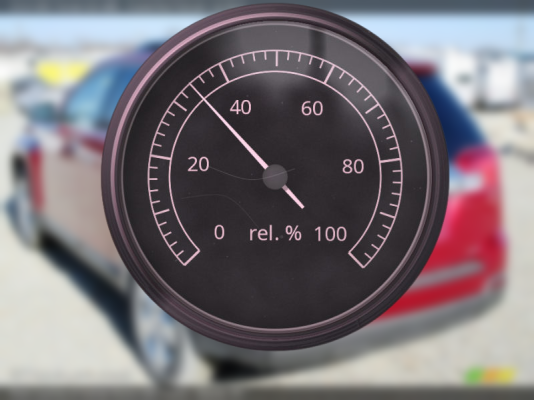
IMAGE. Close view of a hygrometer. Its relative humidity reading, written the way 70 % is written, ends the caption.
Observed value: 34 %
